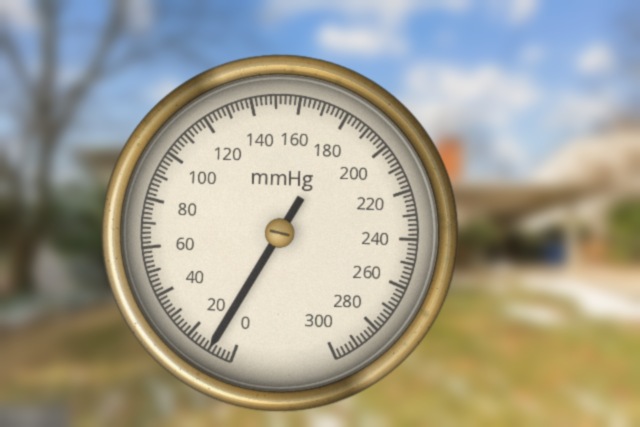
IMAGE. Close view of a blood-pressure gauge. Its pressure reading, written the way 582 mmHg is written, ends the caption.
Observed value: 10 mmHg
